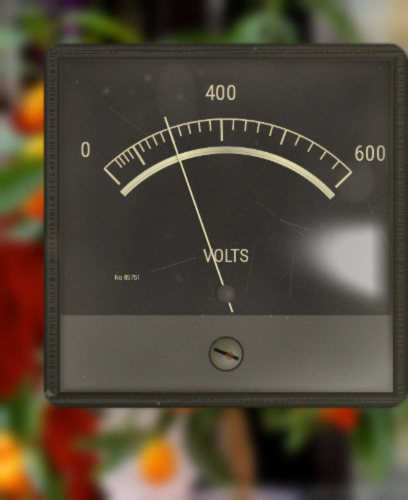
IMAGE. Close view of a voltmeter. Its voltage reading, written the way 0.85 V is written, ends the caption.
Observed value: 300 V
